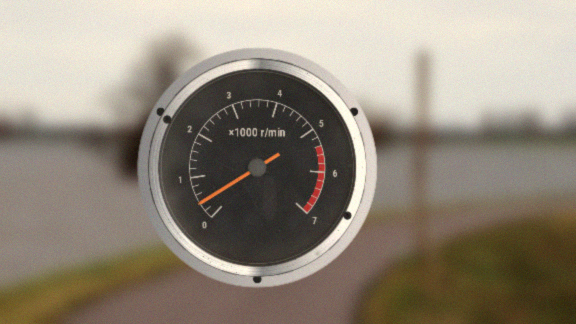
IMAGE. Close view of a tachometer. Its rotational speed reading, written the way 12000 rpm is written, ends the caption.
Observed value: 400 rpm
